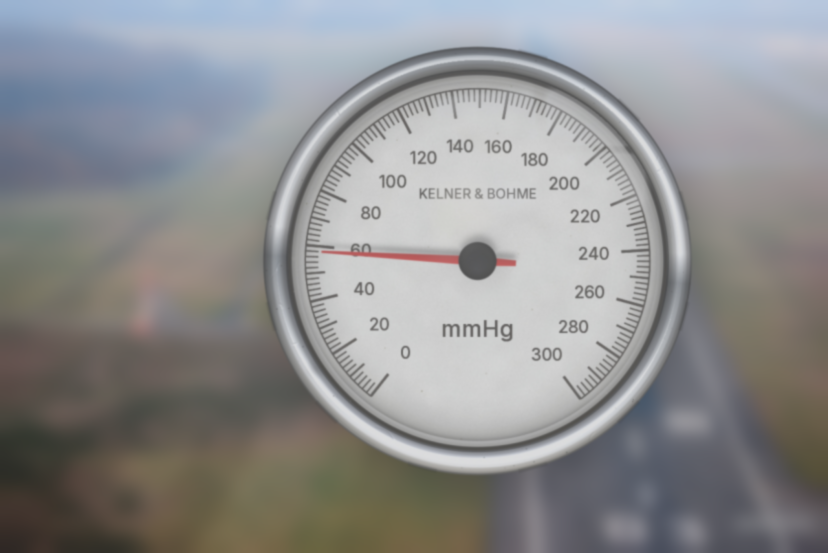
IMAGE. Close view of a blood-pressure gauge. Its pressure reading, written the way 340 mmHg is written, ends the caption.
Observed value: 58 mmHg
